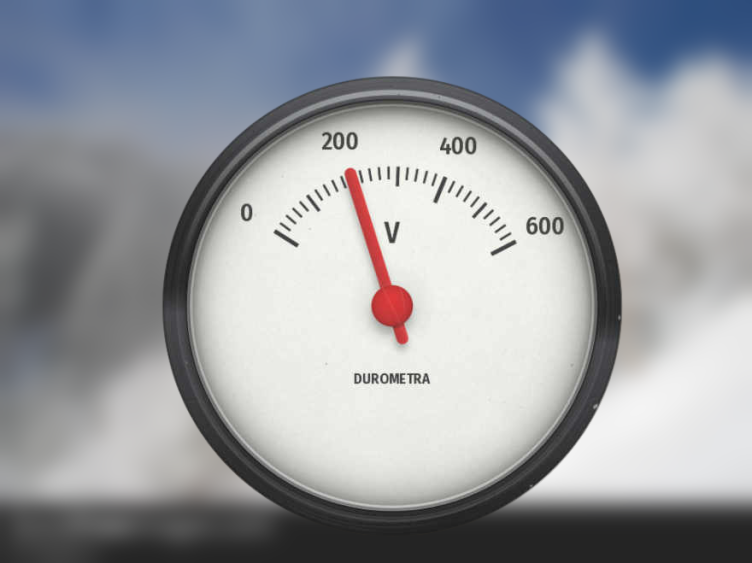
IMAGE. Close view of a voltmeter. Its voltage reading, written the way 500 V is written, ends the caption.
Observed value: 200 V
